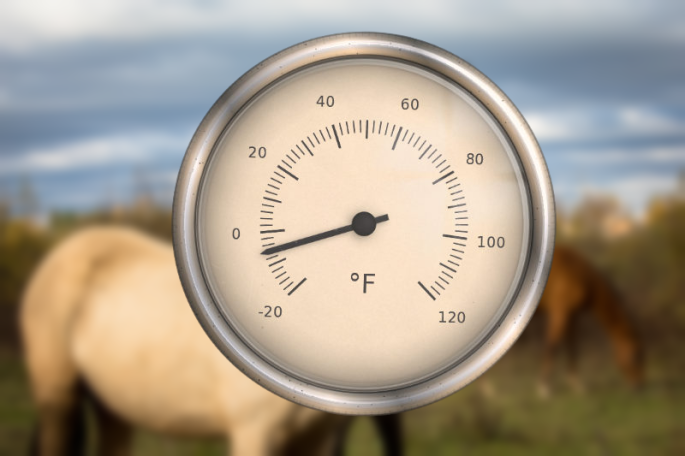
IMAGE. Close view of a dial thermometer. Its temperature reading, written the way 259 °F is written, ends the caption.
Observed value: -6 °F
